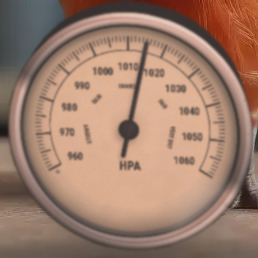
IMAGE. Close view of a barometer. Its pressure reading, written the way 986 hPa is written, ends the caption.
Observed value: 1015 hPa
